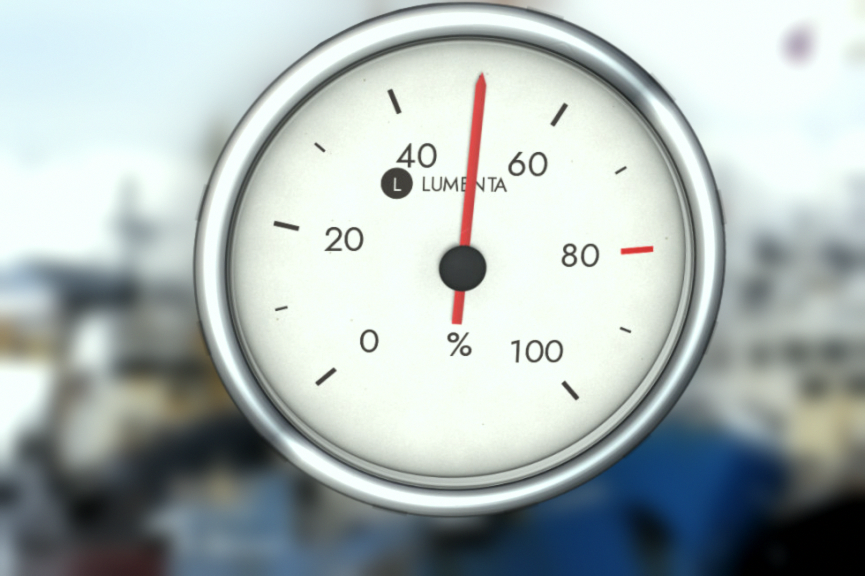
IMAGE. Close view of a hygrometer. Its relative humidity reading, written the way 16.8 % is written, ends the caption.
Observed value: 50 %
